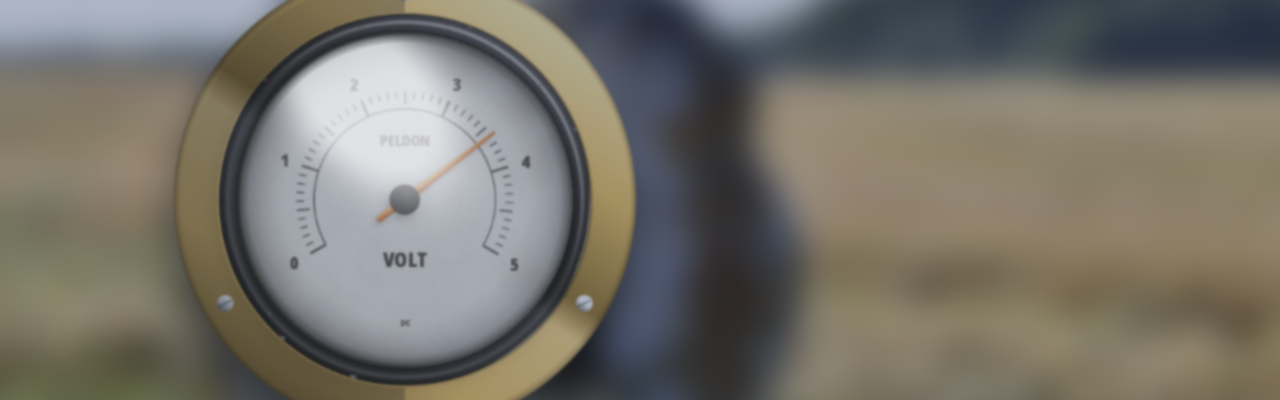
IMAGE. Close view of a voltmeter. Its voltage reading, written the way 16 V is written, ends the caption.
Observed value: 3.6 V
